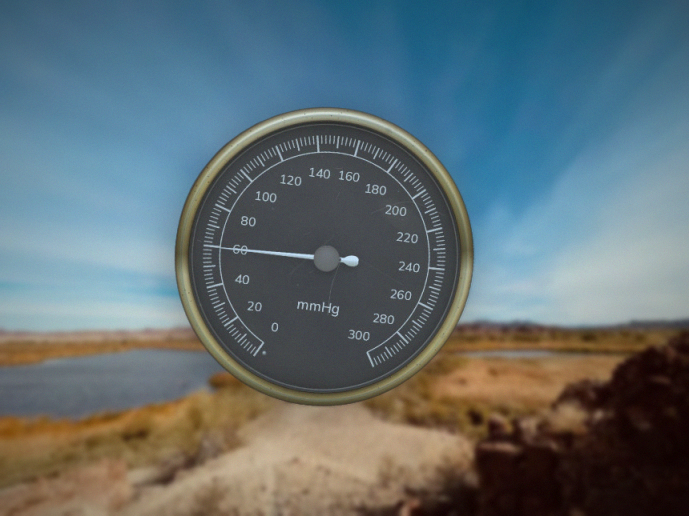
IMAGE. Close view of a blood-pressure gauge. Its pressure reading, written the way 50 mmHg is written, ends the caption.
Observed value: 60 mmHg
